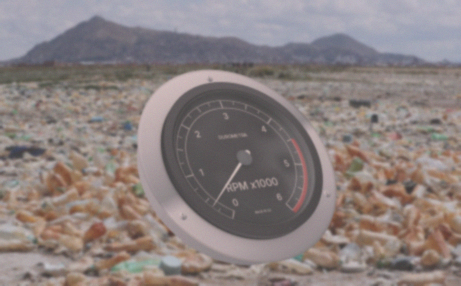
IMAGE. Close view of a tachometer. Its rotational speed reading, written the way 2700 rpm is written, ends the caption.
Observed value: 375 rpm
